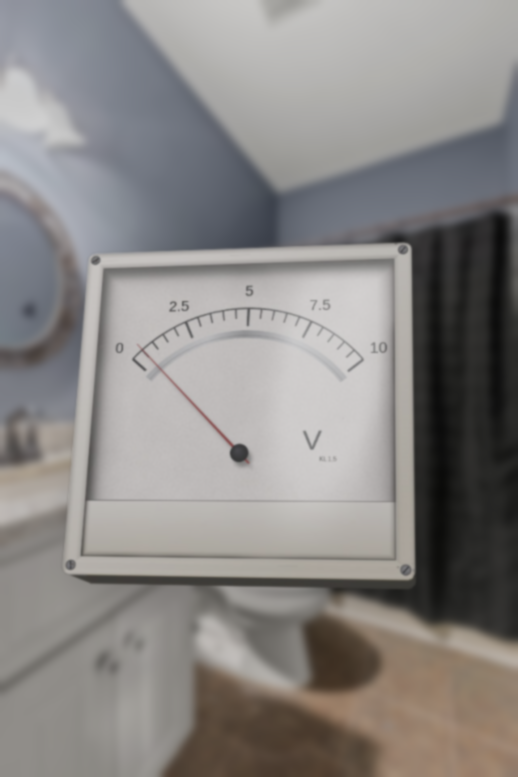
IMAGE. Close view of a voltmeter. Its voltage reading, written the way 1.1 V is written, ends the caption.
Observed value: 0.5 V
